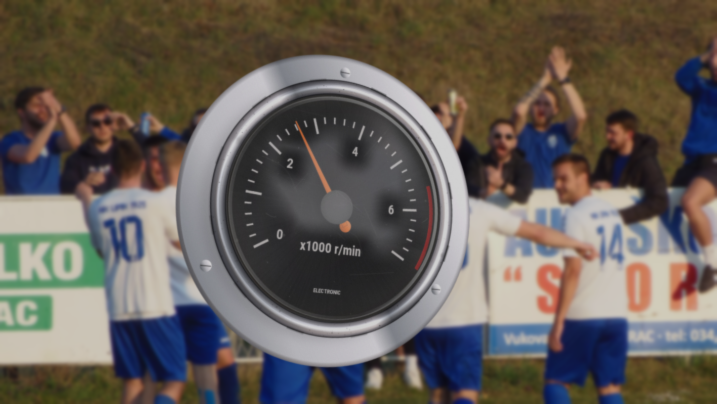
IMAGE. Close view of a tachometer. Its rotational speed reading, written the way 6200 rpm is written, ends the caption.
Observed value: 2600 rpm
